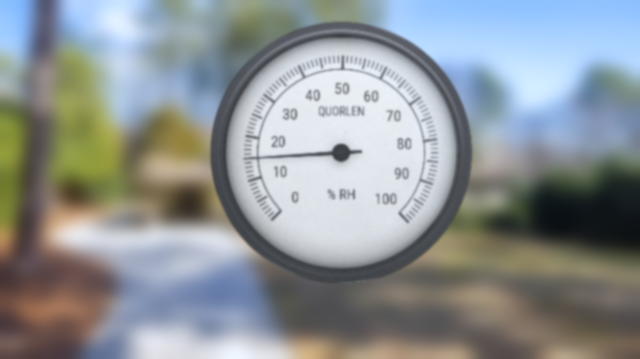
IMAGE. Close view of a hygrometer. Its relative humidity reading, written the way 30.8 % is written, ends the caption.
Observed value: 15 %
